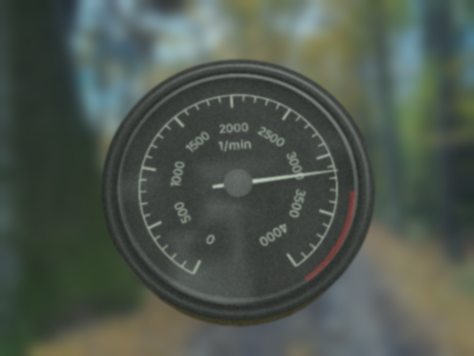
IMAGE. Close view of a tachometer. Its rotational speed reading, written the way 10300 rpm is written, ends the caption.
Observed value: 3150 rpm
